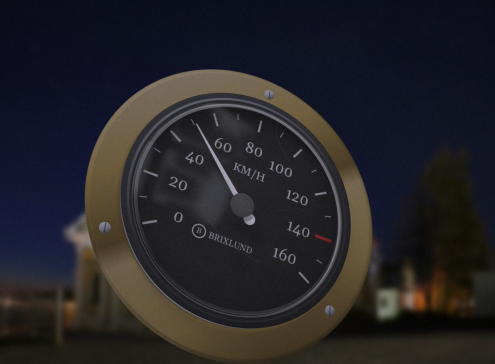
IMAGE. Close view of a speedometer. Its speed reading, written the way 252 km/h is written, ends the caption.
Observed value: 50 km/h
